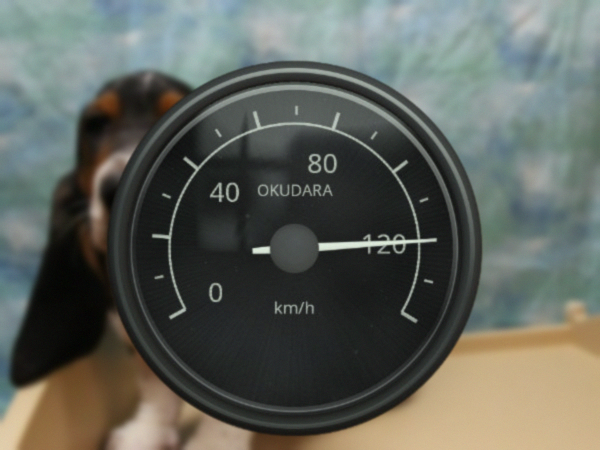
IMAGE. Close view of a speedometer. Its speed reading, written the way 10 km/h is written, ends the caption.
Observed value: 120 km/h
